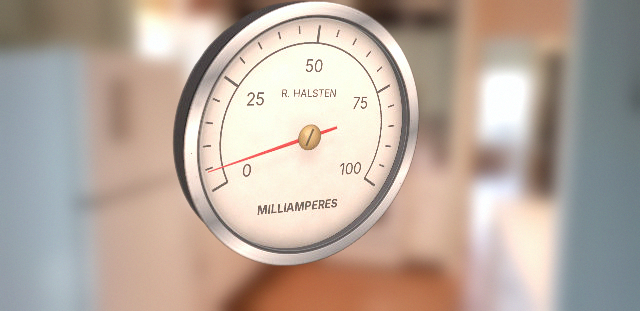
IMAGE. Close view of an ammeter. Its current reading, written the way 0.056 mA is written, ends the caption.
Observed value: 5 mA
